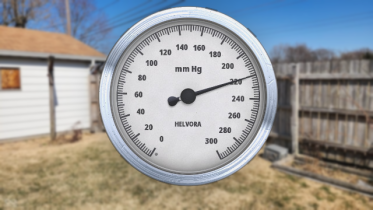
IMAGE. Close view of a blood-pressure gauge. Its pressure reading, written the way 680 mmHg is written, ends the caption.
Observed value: 220 mmHg
